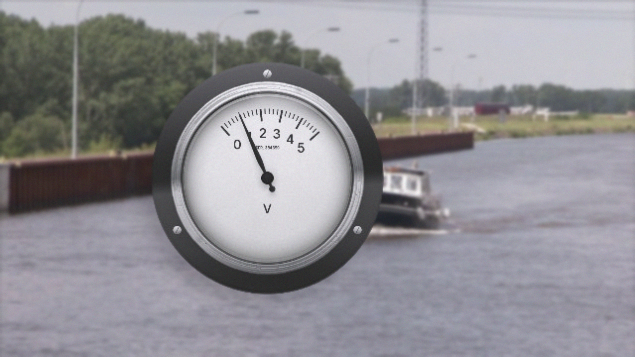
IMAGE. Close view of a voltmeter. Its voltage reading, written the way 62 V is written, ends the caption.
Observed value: 1 V
